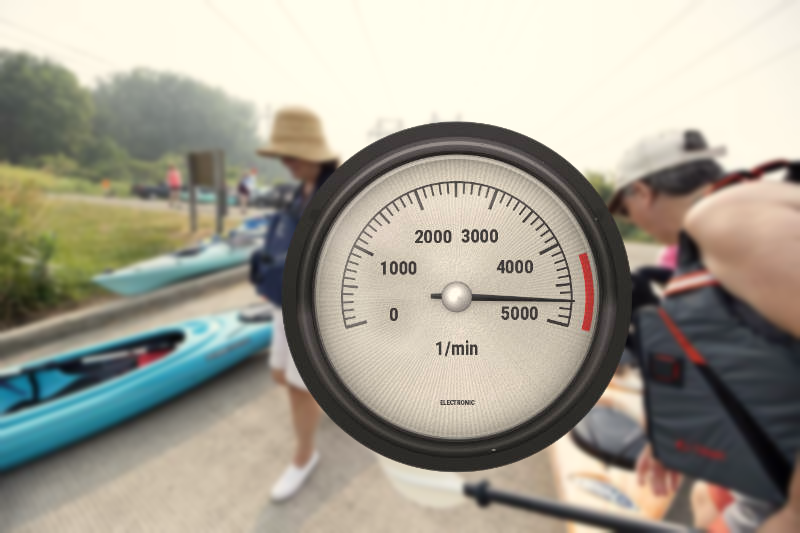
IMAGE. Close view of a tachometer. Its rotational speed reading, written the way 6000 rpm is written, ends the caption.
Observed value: 4700 rpm
